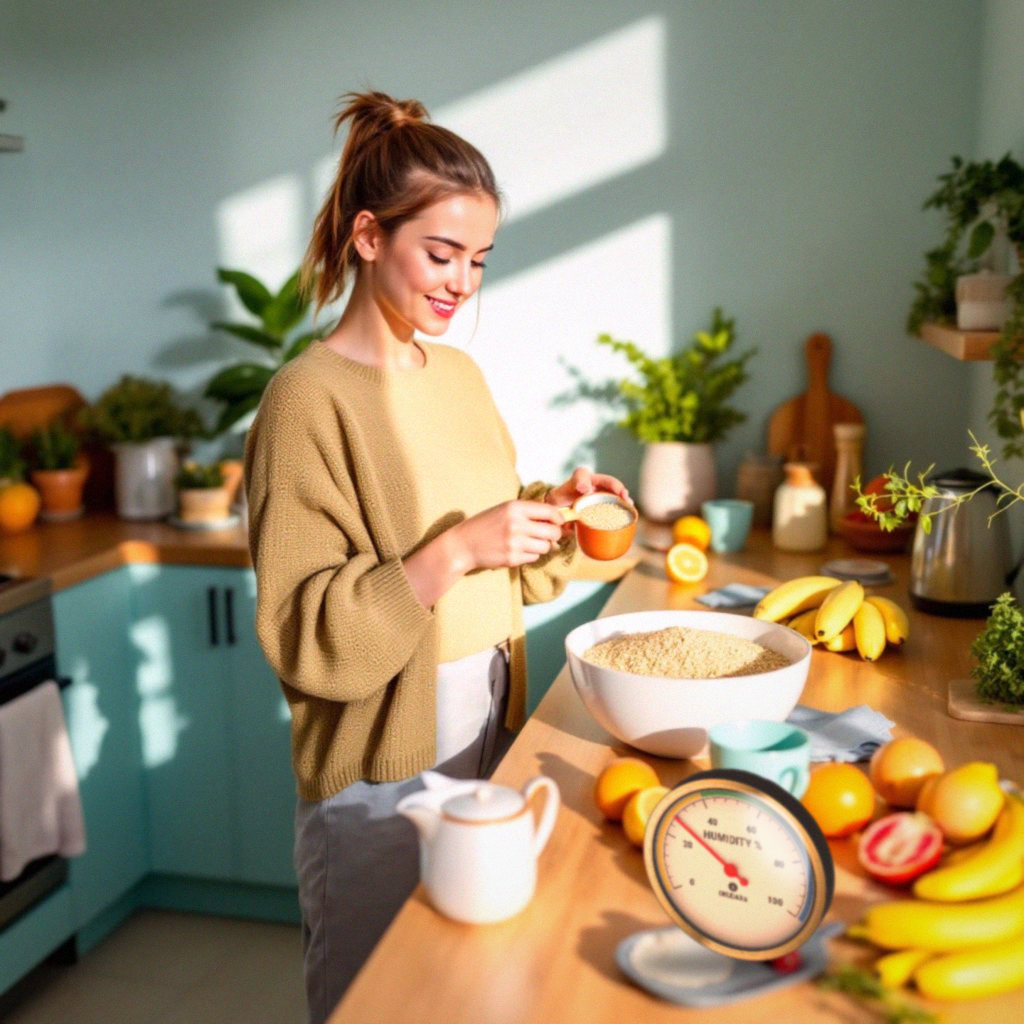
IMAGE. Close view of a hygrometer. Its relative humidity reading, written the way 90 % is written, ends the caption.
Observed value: 28 %
